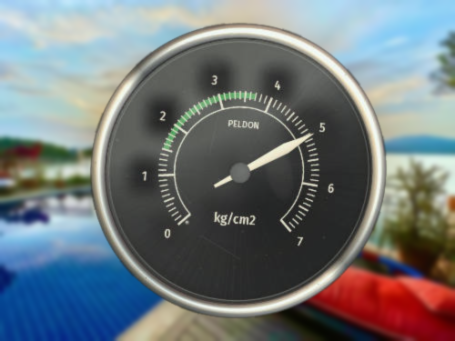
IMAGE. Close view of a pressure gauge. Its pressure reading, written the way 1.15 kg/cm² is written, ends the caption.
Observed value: 5 kg/cm²
